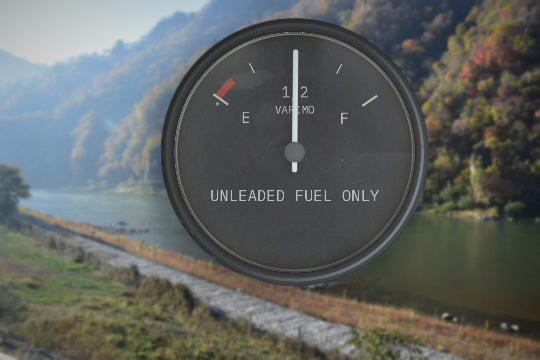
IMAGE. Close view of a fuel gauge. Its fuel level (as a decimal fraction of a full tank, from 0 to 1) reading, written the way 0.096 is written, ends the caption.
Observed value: 0.5
